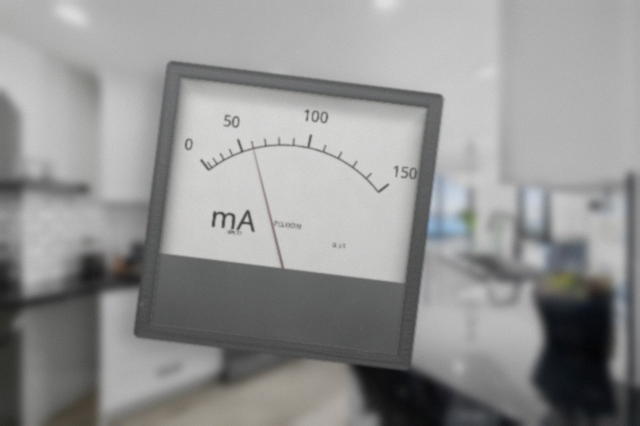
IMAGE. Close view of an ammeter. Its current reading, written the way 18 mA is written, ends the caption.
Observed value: 60 mA
